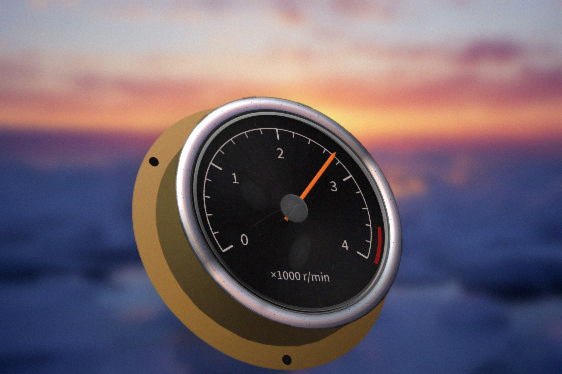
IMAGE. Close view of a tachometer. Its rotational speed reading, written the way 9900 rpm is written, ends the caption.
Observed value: 2700 rpm
